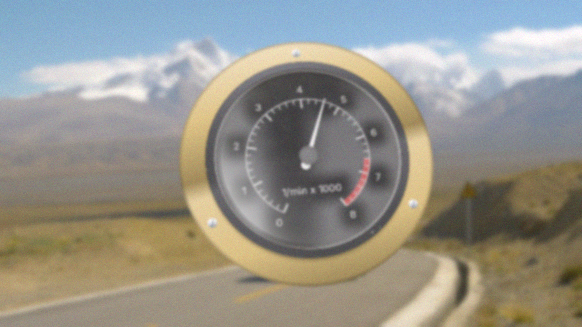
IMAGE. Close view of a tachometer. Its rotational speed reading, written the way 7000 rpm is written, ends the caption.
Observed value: 4600 rpm
